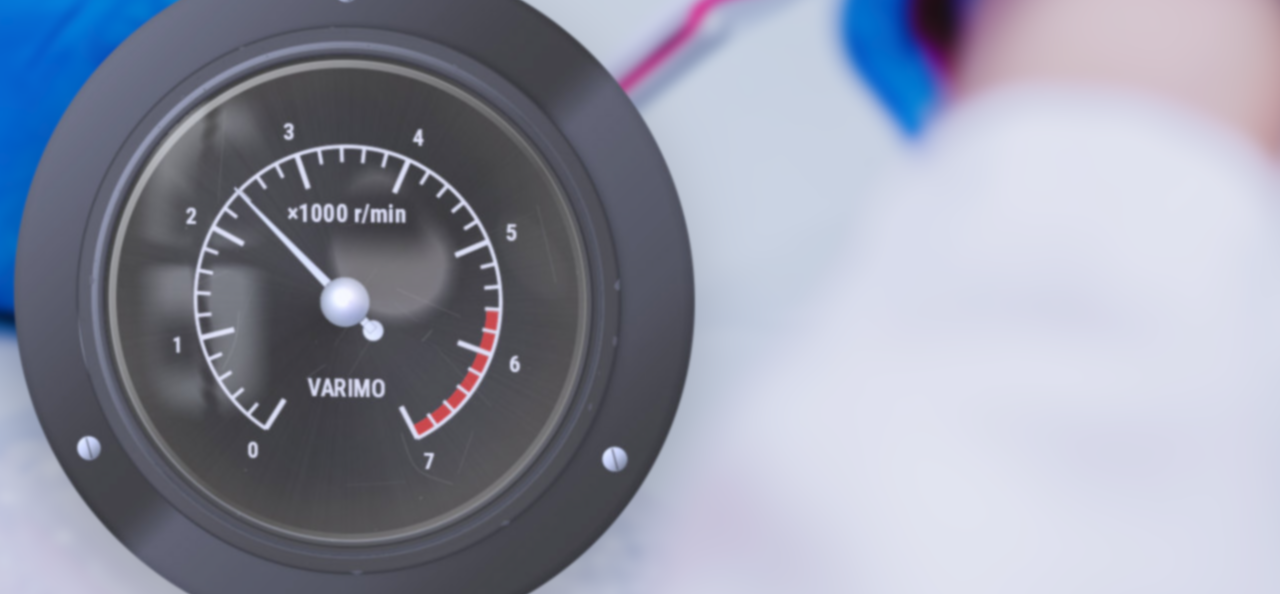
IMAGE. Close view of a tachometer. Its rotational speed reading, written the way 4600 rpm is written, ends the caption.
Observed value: 2400 rpm
